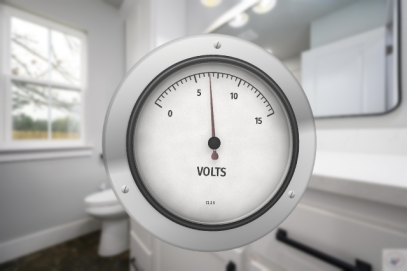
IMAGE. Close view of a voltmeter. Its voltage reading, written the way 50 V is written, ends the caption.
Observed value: 6.5 V
